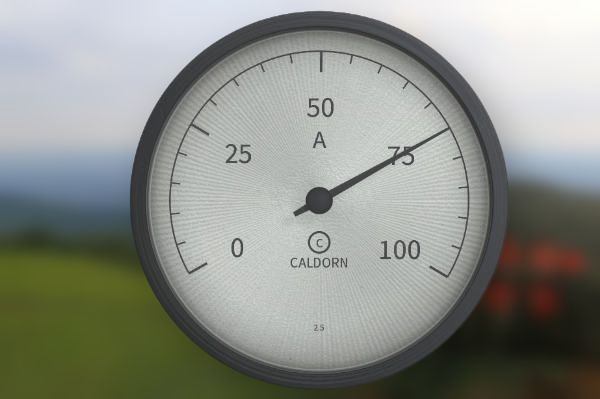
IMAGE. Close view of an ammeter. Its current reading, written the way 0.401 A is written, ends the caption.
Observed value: 75 A
